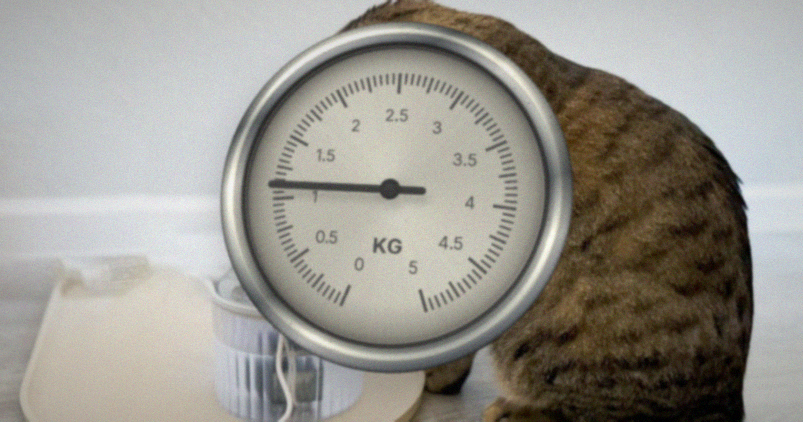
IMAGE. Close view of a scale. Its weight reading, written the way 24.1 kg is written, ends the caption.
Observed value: 1.1 kg
